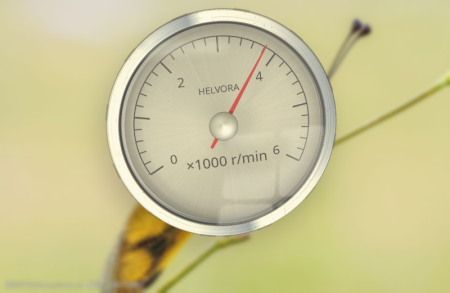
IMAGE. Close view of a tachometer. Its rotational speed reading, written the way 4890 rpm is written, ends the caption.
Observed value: 3800 rpm
